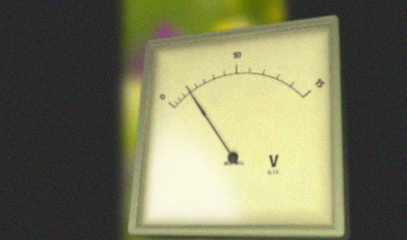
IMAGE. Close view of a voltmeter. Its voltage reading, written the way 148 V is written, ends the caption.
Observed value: 5 V
